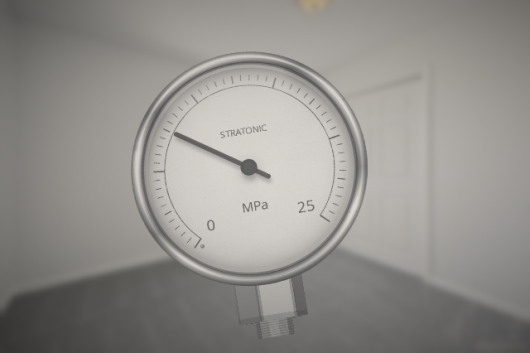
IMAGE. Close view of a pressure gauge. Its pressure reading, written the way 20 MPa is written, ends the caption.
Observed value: 7.5 MPa
